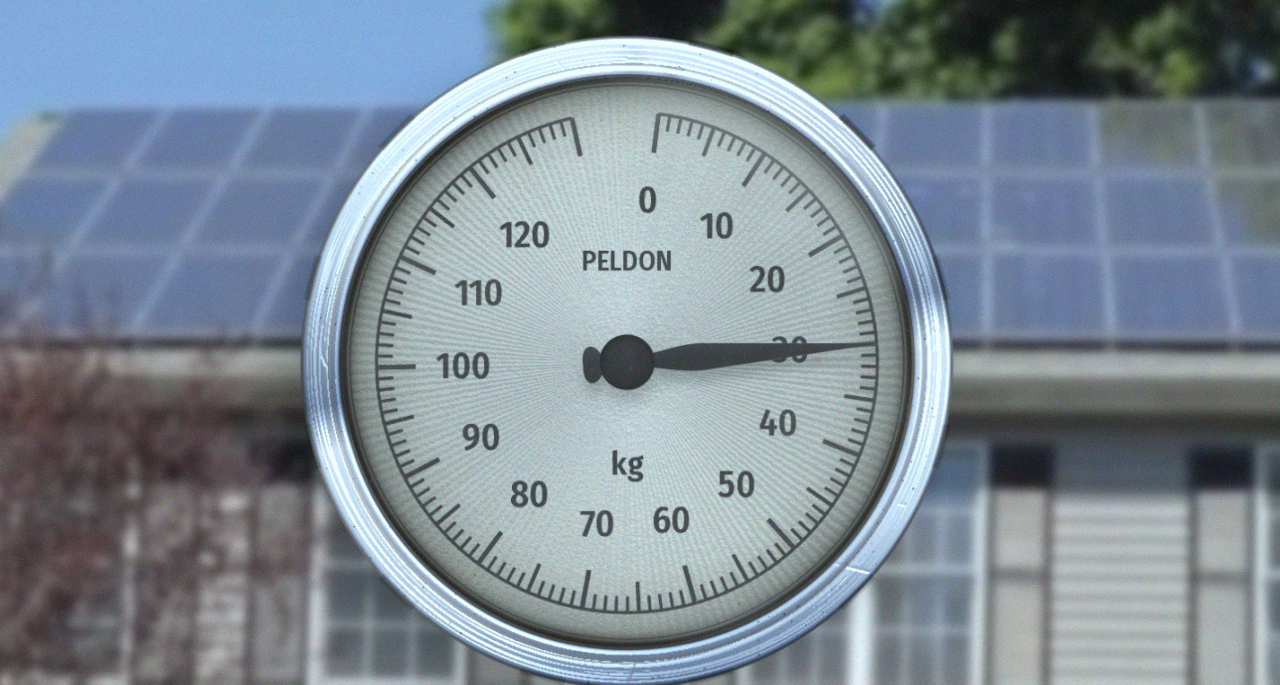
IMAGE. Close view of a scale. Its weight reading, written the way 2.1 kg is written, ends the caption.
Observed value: 30 kg
